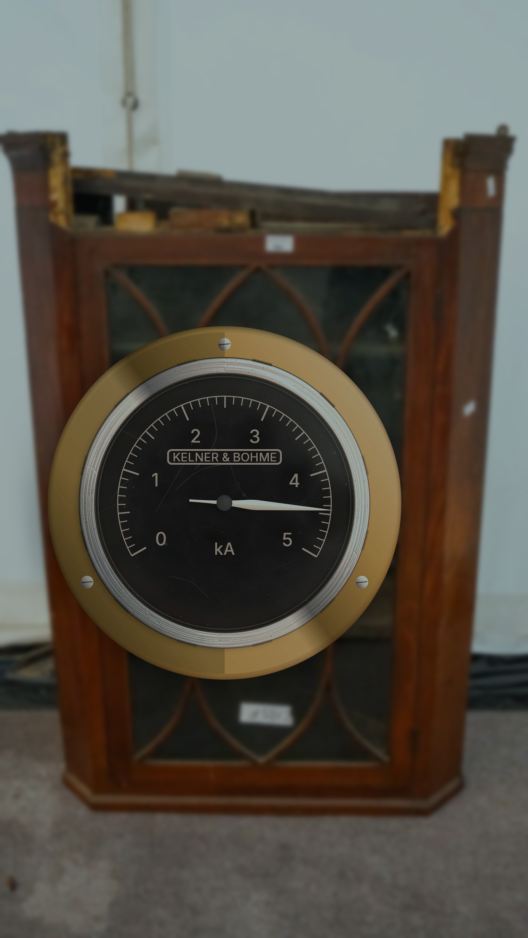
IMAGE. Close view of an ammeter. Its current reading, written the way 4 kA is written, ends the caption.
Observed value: 4.45 kA
